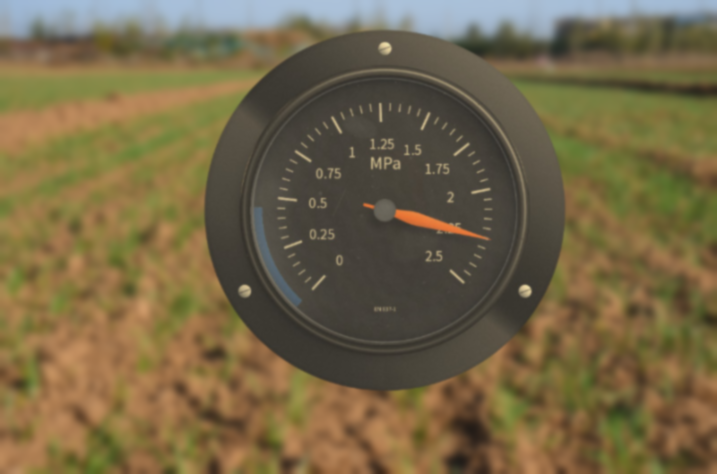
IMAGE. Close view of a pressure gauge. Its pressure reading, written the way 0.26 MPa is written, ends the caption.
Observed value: 2.25 MPa
